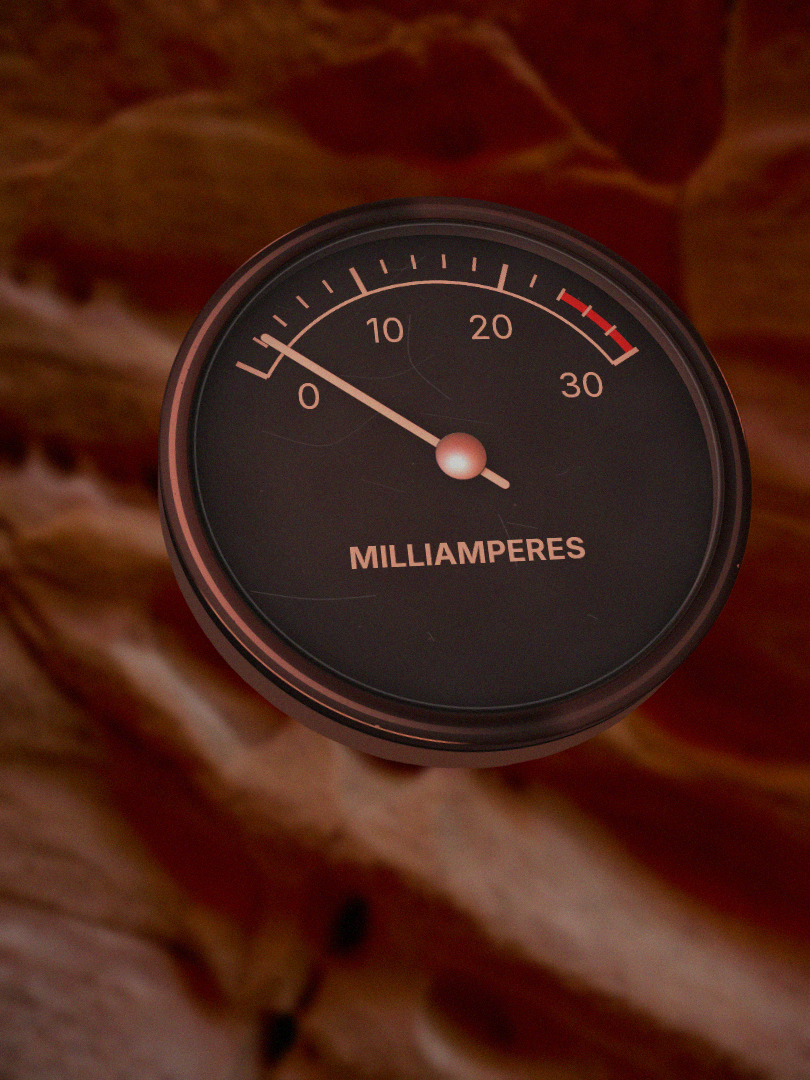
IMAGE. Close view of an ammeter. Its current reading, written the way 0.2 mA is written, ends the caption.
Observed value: 2 mA
